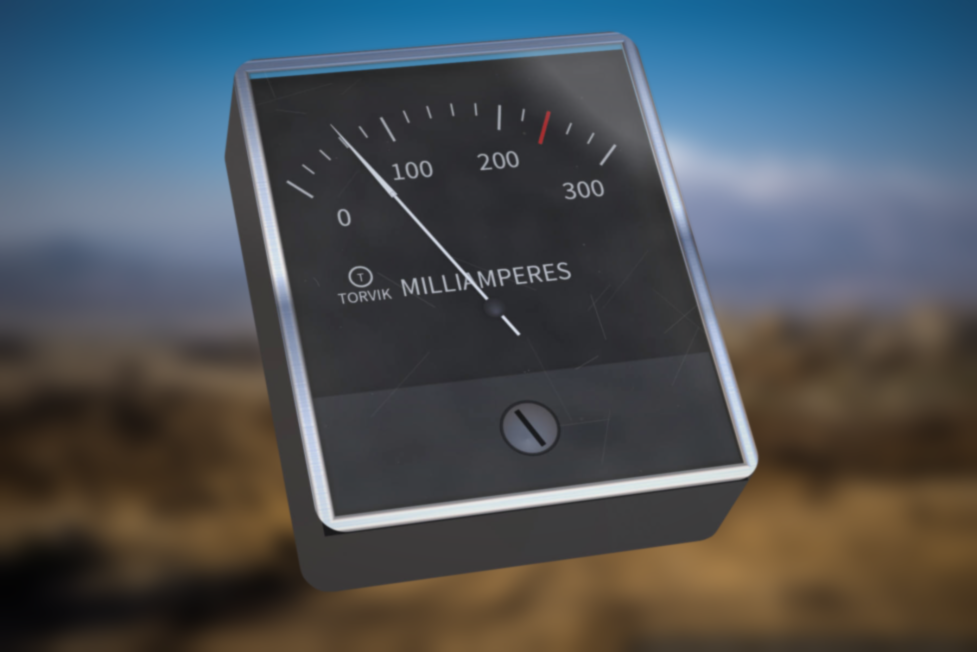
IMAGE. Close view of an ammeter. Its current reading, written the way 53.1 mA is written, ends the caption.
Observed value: 60 mA
